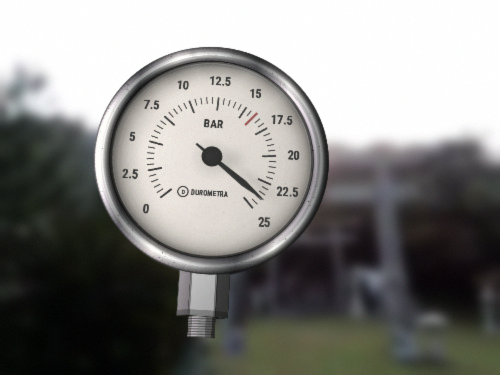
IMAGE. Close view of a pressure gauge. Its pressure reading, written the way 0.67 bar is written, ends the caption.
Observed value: 24 bar
